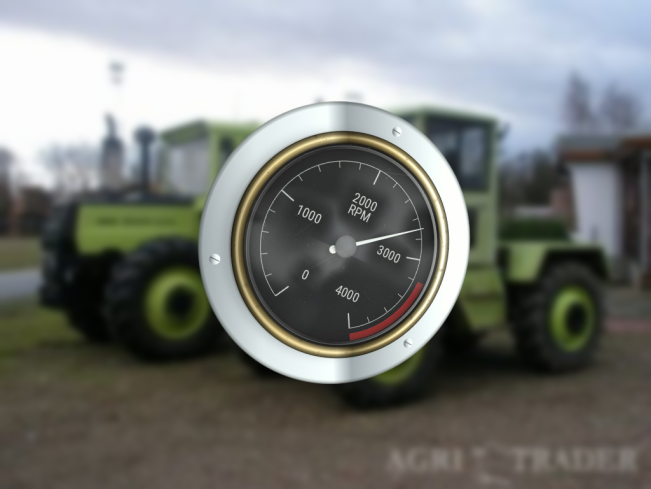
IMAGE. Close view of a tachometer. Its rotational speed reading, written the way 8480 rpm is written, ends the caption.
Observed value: 2700 rpm
